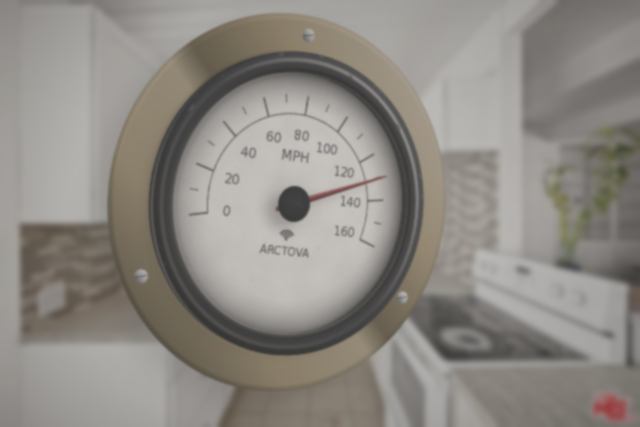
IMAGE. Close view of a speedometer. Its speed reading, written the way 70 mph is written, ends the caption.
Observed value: 130 mph
